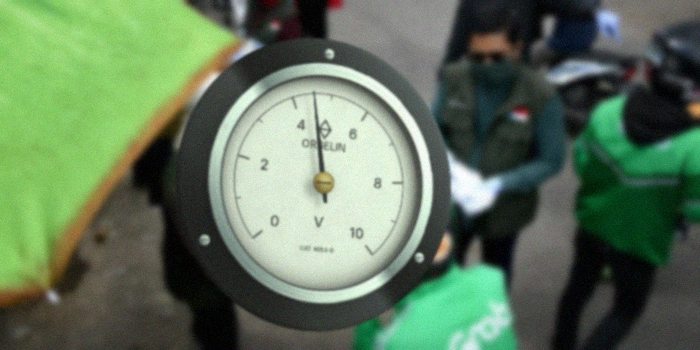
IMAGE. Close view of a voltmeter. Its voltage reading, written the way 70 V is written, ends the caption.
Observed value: 4.5 V
